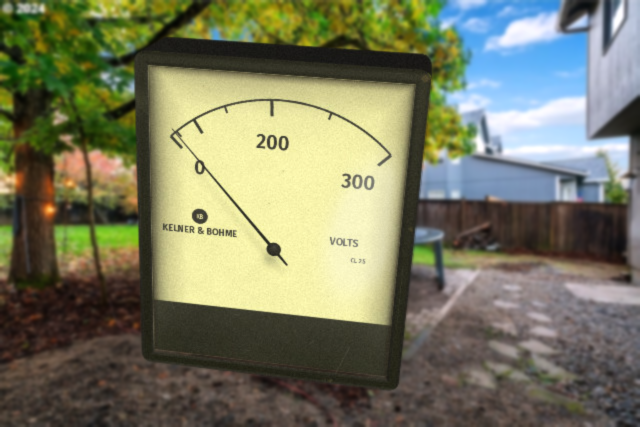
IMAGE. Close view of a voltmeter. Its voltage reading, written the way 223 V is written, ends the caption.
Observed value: 50 V
